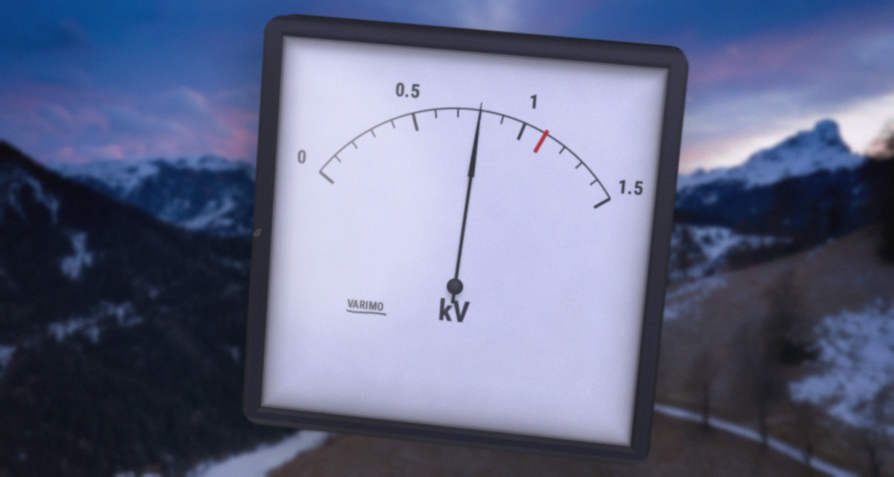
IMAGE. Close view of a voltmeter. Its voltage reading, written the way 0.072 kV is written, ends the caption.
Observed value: 0.8 kV
